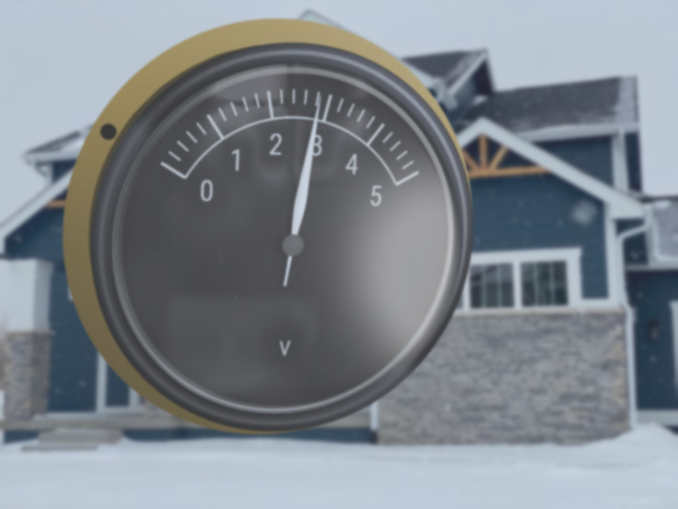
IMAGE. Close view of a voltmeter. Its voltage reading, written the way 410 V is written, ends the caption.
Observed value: 2.8 V
